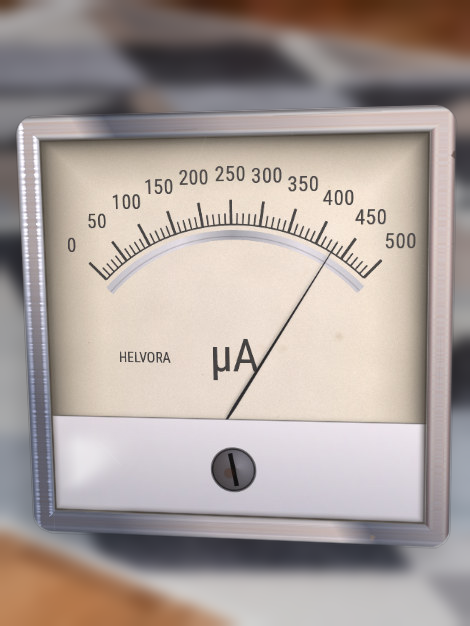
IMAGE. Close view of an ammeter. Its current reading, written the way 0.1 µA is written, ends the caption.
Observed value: 430 µA
